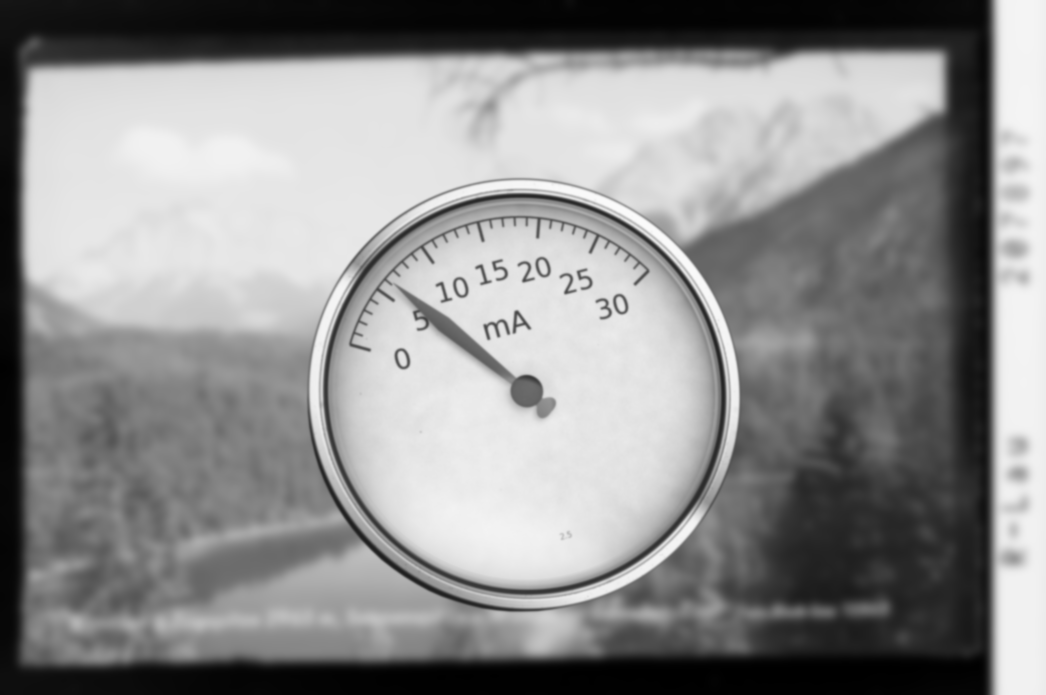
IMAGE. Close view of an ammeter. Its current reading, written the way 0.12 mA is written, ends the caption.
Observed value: 6 mA
